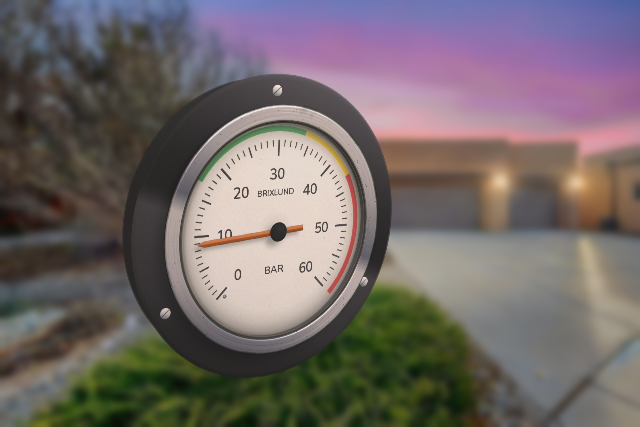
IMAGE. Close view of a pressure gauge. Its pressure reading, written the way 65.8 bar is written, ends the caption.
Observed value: 9 bar
